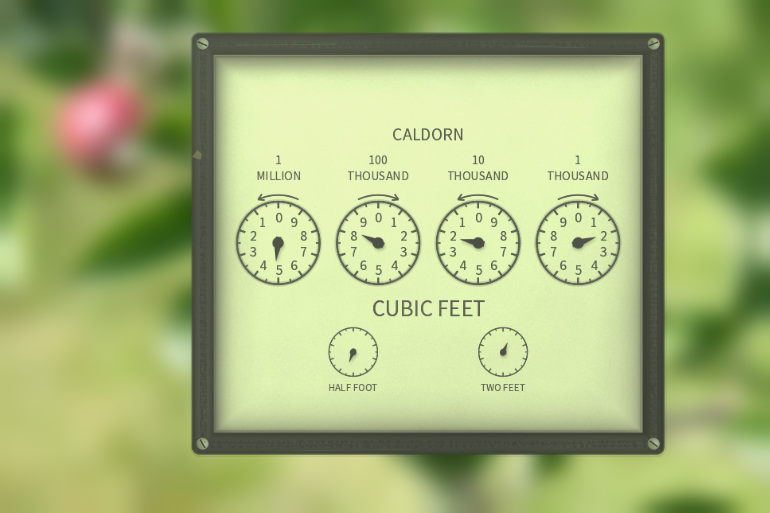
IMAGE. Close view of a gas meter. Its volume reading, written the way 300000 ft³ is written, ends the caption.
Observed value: 482200 ft³
